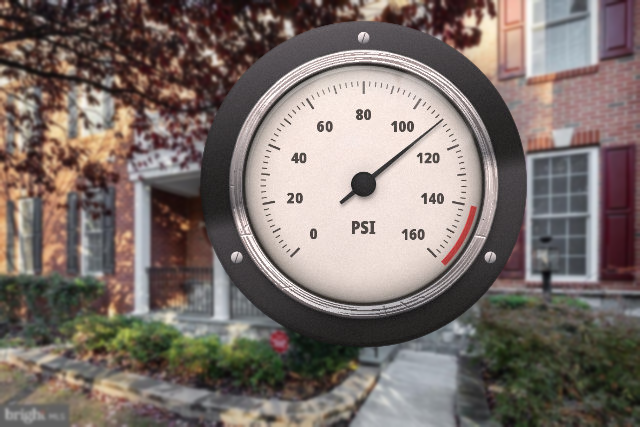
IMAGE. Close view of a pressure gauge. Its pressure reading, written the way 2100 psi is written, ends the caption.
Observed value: 110 psi
